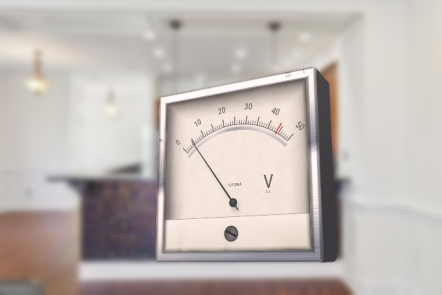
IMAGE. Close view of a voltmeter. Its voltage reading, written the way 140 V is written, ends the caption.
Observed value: 5 V
